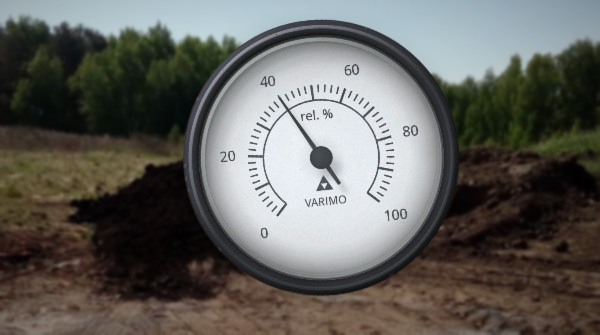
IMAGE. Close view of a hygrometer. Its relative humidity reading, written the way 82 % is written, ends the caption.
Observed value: 40 %
